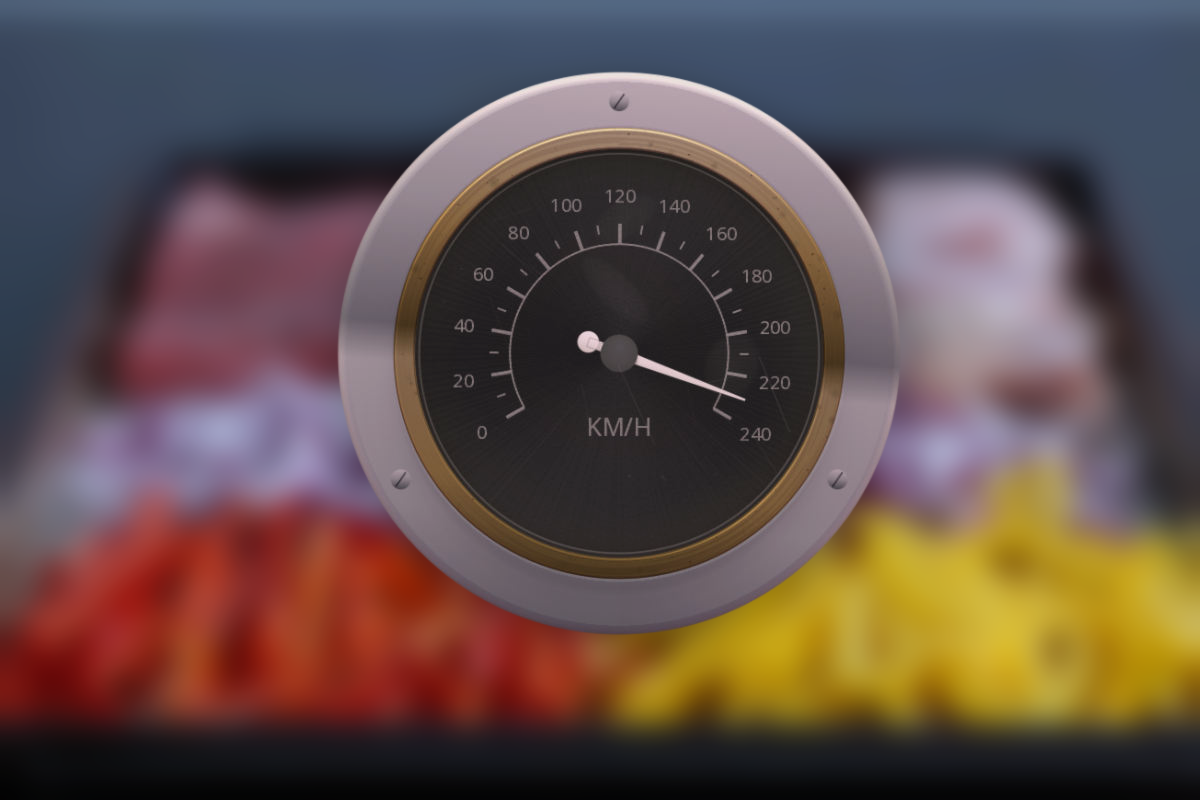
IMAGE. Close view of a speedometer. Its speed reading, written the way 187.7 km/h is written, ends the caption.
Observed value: 230 km/h
